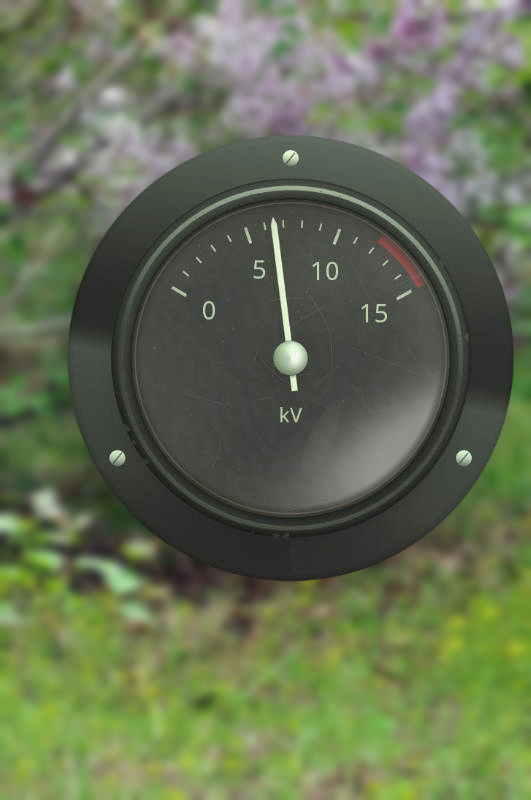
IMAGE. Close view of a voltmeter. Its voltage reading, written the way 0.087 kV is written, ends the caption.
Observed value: 6.5 kV
